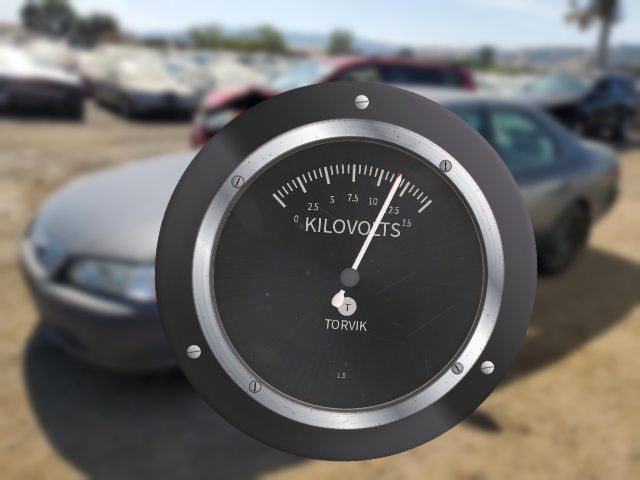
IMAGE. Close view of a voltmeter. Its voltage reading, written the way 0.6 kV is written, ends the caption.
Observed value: 11.5 kV
